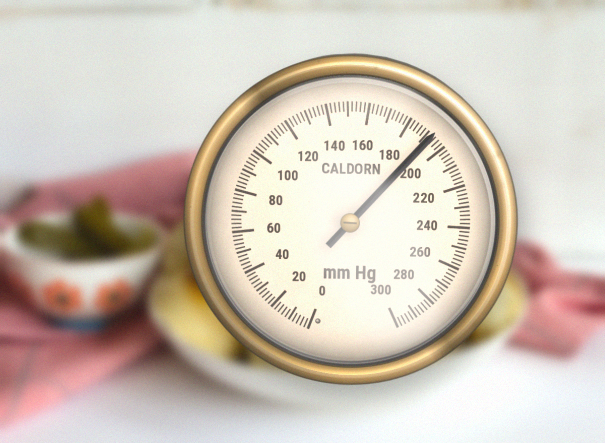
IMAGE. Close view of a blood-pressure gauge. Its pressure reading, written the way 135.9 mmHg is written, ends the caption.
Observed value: 192 mmHg
